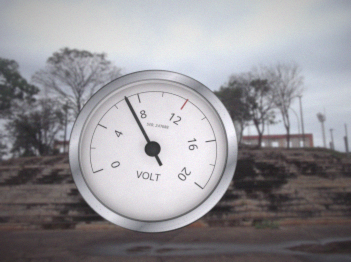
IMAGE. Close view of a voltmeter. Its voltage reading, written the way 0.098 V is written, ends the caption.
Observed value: 7 V
